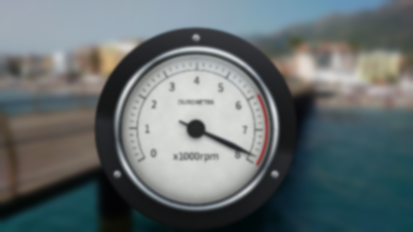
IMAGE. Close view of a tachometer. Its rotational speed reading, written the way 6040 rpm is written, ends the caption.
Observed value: 7800 rpm
